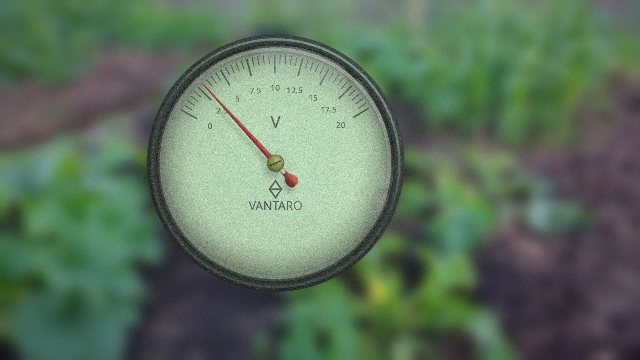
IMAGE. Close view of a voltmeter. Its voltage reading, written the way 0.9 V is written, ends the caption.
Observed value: 3 V
